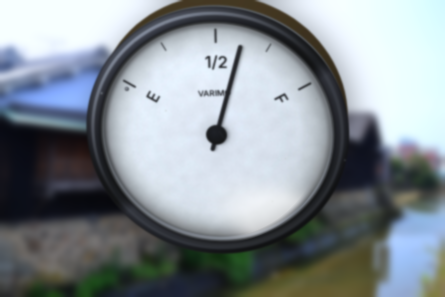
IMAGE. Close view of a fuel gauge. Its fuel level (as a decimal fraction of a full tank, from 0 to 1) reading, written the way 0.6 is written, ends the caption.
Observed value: 0.625
